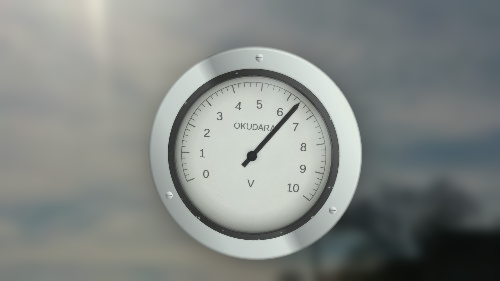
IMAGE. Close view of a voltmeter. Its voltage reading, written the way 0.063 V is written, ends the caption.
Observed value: 6.4 V
